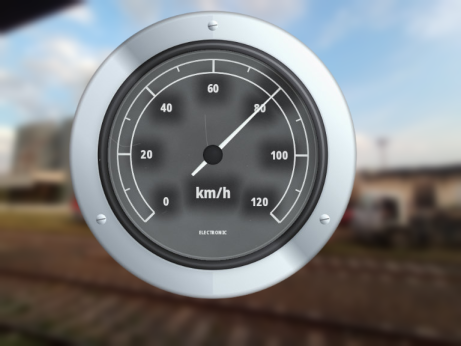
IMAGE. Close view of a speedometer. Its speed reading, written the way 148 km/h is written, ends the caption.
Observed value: 80 km/h
